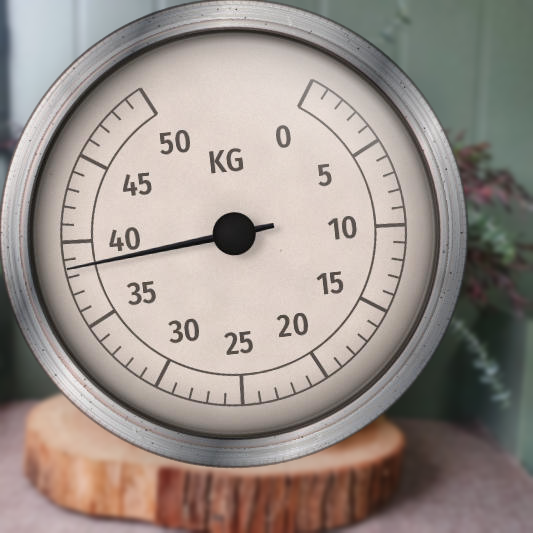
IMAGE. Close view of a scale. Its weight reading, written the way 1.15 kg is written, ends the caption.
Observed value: 38.5 kg
